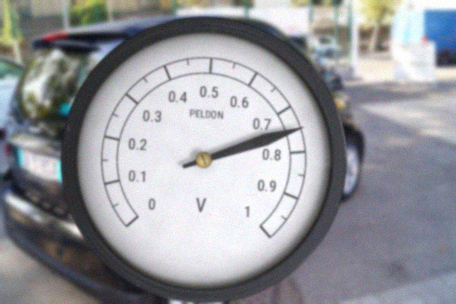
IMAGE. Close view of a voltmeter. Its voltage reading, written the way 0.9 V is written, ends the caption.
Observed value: 0.75 V
